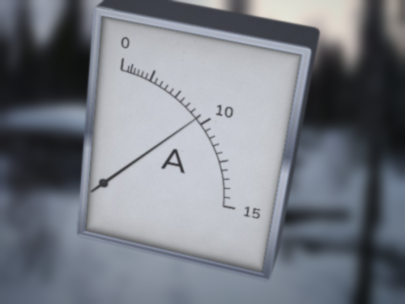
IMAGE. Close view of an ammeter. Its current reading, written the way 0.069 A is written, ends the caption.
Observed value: 9.5 A
